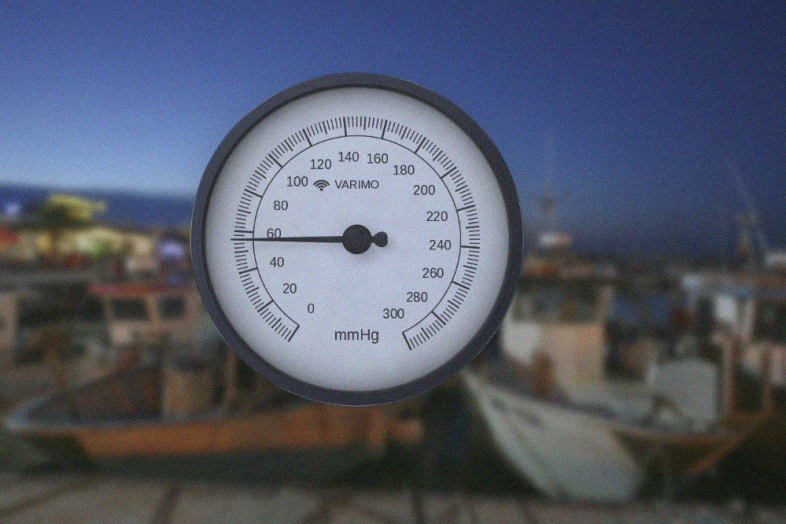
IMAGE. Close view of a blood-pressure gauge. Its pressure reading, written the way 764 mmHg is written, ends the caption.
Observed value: 56 mmHg
